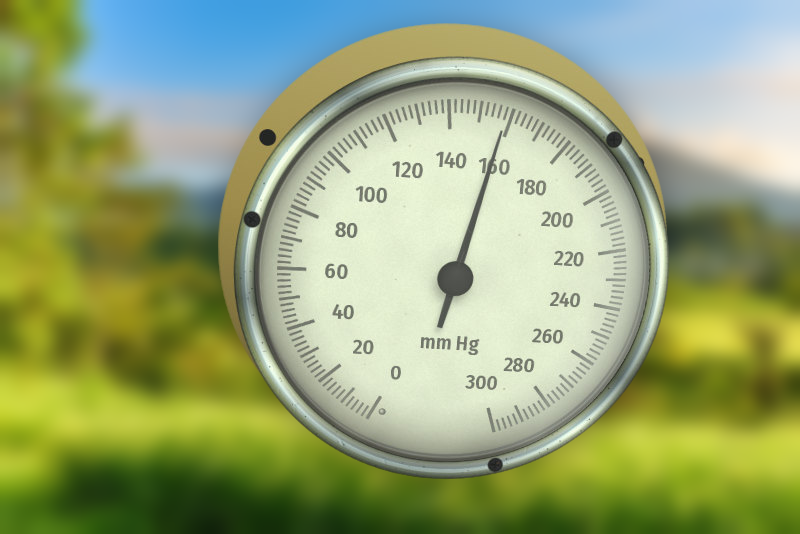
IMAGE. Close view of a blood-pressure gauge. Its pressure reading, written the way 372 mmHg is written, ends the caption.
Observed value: 158 mmHg
